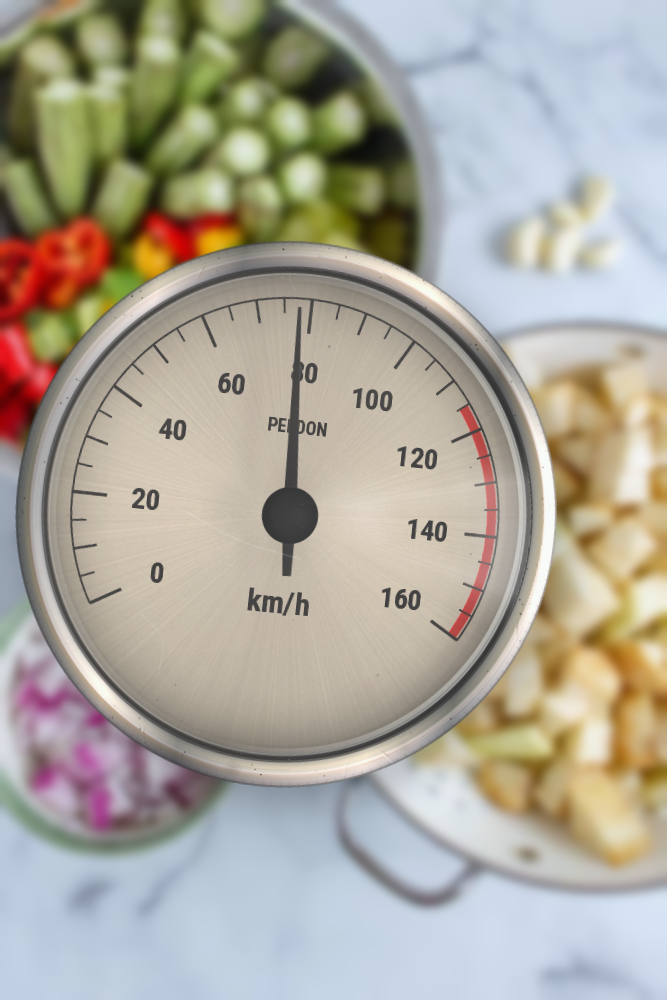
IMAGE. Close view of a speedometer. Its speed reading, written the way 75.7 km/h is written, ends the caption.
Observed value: 77.5 km/h
